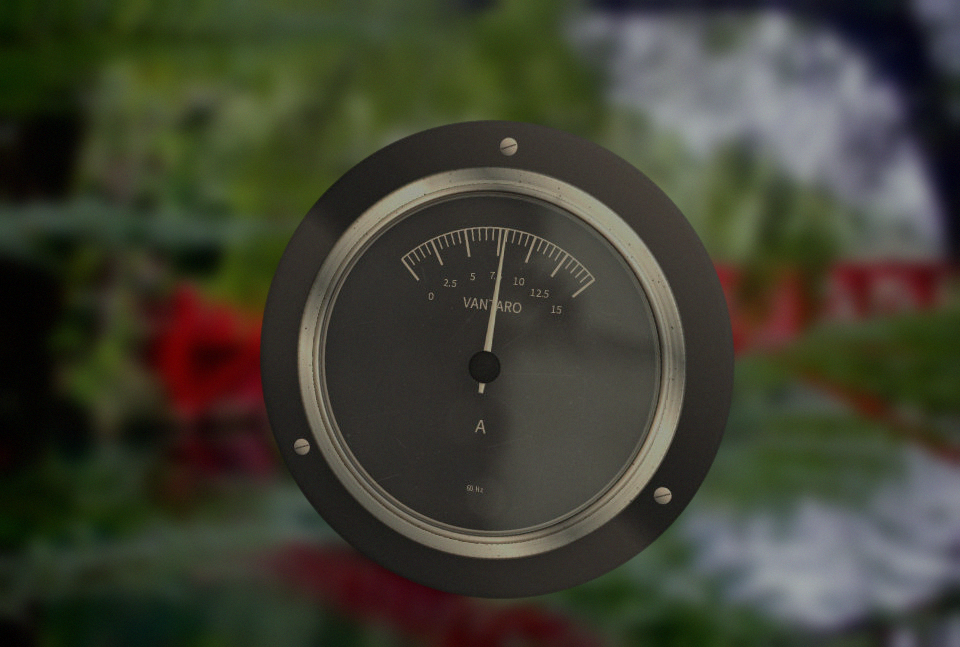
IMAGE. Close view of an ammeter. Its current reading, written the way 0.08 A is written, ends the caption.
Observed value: 8 A
